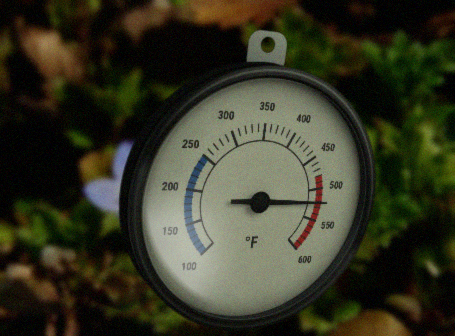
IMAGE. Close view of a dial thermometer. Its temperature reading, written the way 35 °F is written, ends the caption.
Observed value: 520 °F
